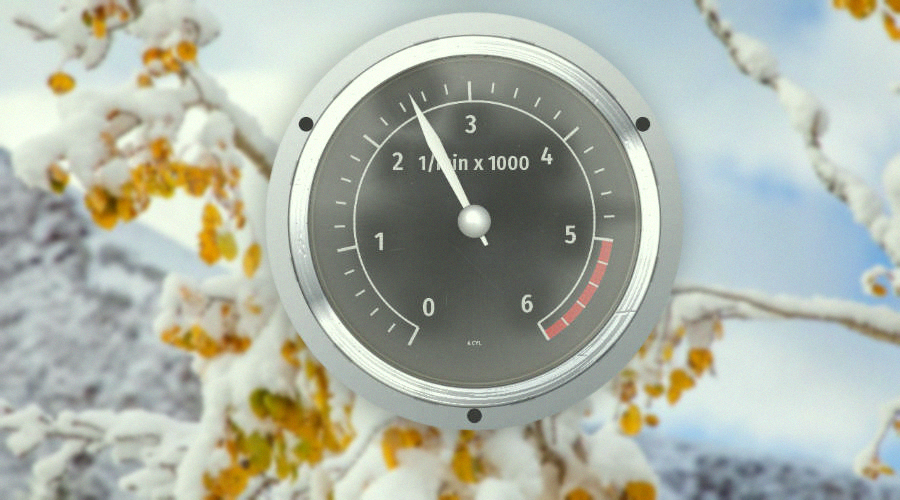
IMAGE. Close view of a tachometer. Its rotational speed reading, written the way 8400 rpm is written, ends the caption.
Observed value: 2500 rpm
